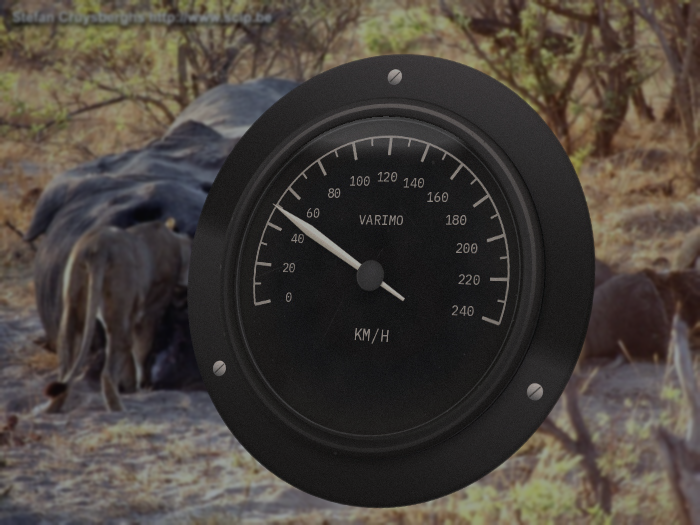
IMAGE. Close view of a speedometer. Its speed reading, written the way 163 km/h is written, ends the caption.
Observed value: 50 km/h
